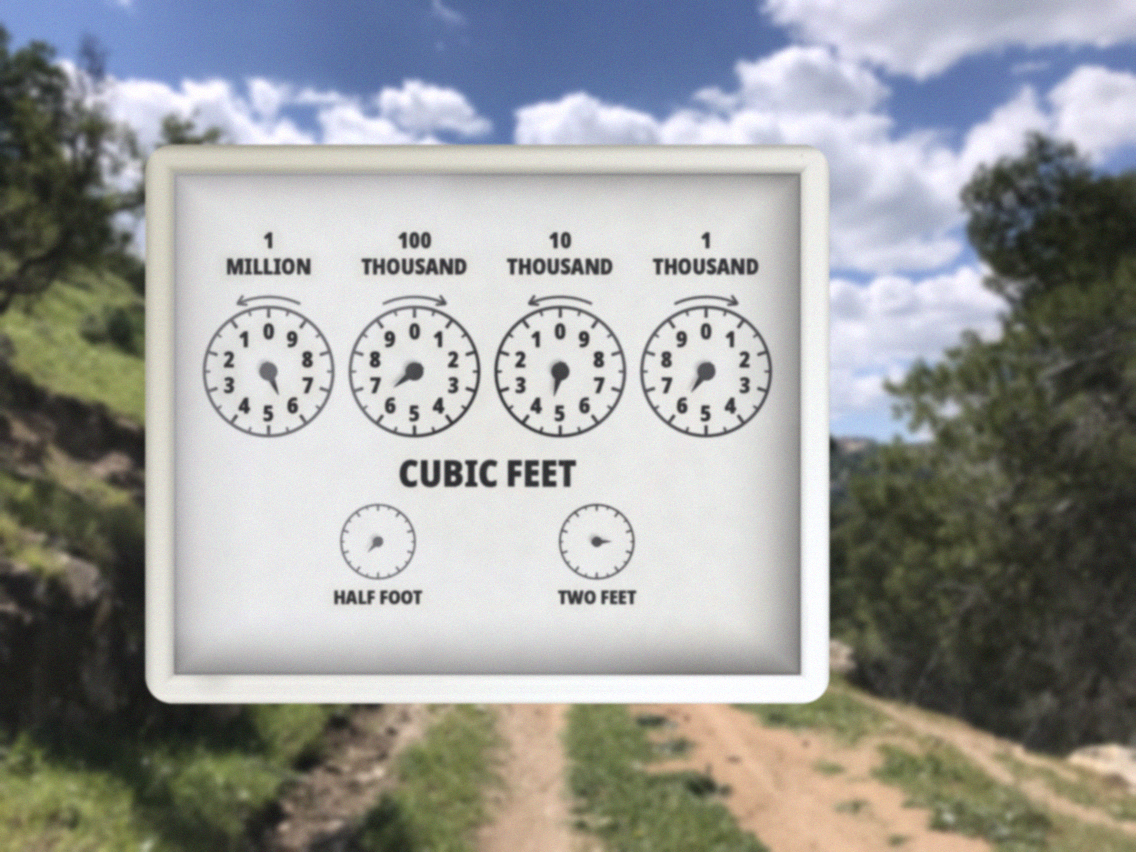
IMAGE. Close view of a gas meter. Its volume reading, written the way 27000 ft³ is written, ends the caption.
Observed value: 564600 ft³
